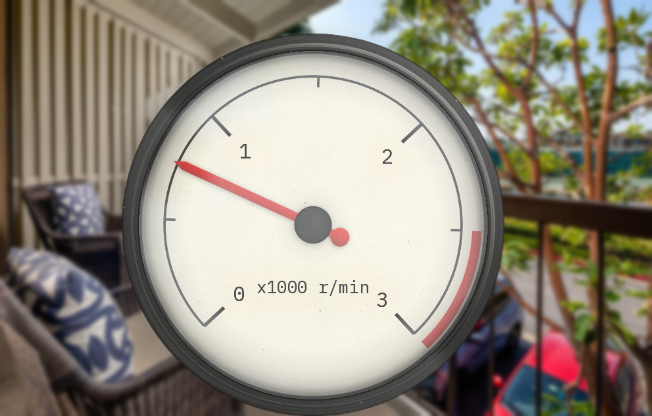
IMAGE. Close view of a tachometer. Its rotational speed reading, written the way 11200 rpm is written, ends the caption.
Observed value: 750 rpm
